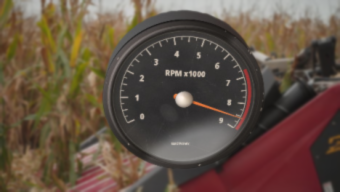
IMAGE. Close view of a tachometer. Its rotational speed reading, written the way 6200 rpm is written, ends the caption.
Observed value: 8500 rpm
